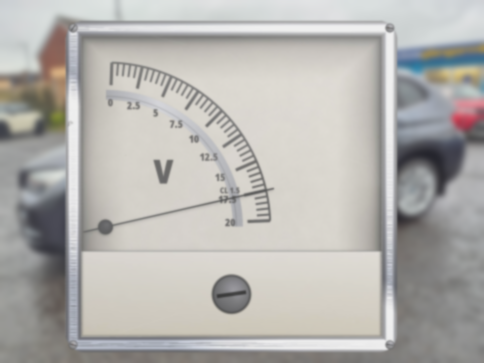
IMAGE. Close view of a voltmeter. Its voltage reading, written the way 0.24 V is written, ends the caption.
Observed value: 17.5 V
